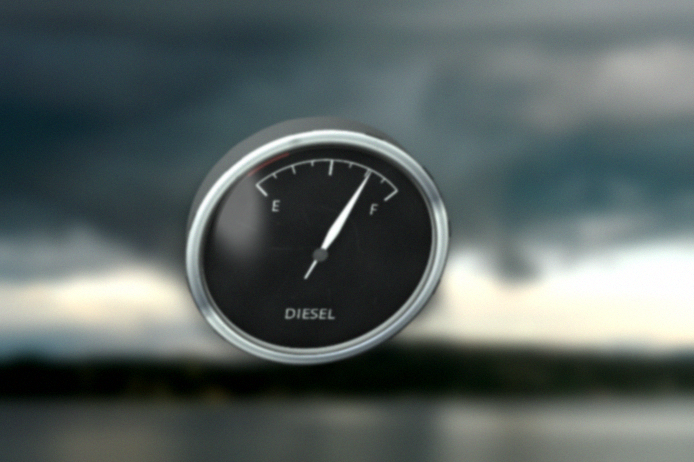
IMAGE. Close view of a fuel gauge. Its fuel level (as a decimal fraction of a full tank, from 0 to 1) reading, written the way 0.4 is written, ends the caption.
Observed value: 0.75
